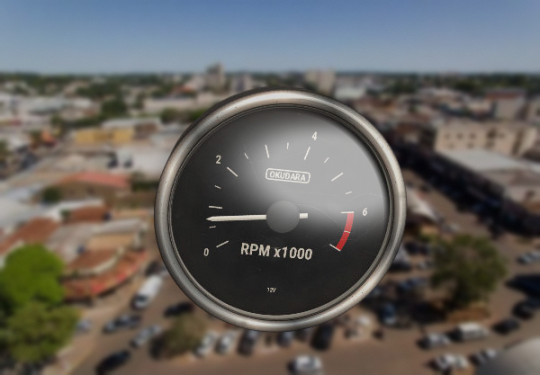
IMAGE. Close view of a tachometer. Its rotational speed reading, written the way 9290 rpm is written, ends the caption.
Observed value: 750 rpm
